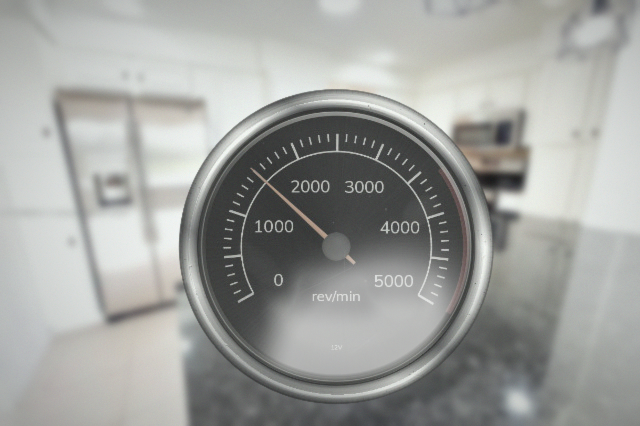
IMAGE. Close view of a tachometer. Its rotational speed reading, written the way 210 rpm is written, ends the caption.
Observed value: 1500 rpm
